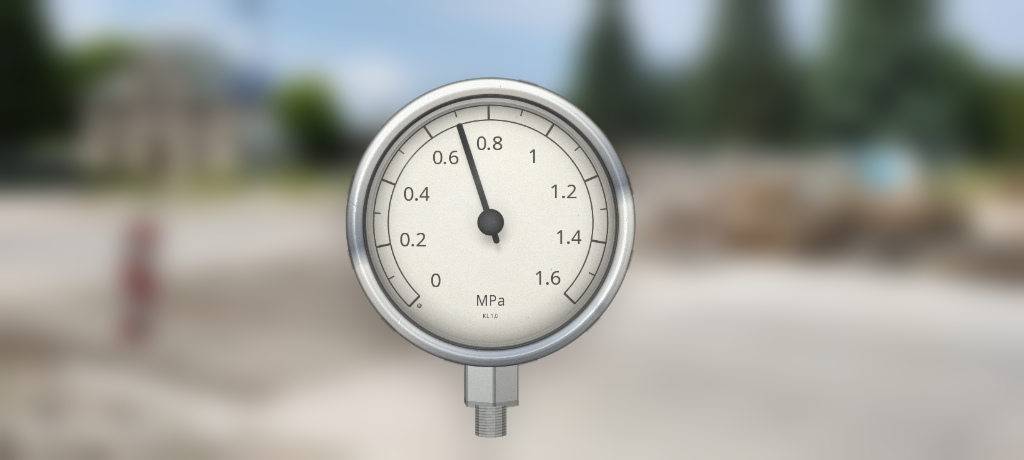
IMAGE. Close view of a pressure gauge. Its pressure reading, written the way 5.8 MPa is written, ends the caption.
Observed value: 0.7 MPa
